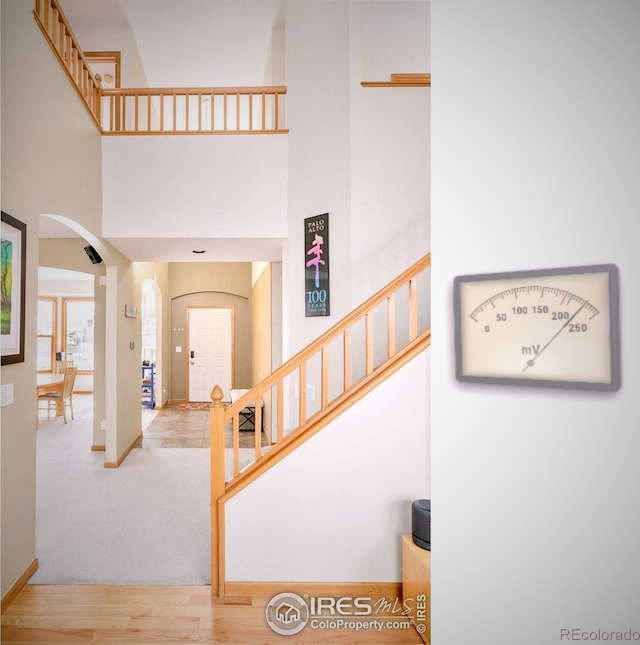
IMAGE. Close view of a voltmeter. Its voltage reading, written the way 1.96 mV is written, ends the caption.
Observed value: 225 mV
